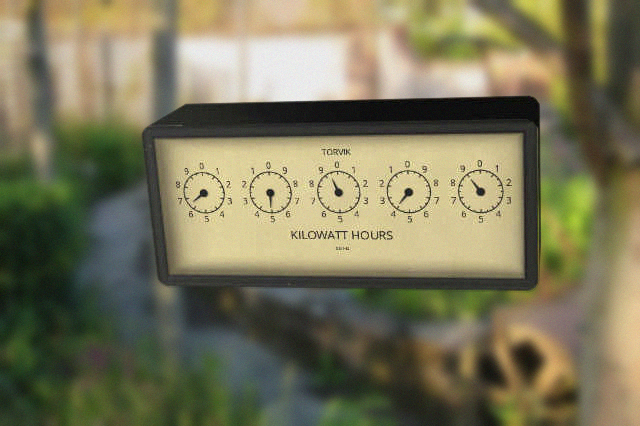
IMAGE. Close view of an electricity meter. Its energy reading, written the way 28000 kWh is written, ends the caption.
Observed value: 64939 kWh
